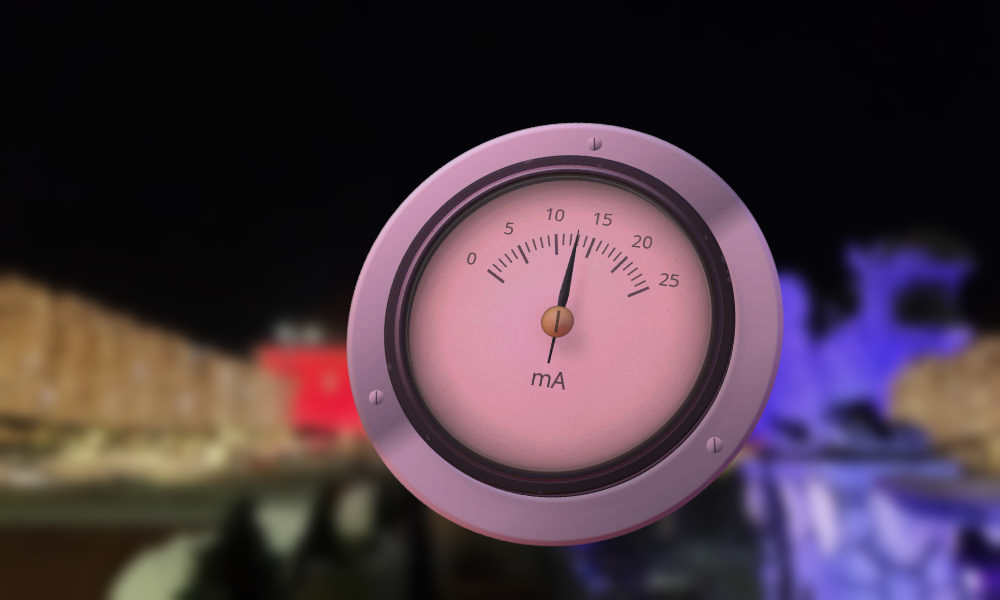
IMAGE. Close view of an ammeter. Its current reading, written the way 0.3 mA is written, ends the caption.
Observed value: 13 mA
